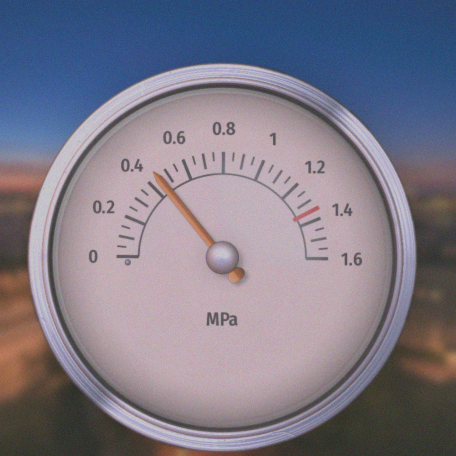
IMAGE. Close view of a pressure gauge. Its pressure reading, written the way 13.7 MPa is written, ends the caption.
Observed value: 0.45 MPa
